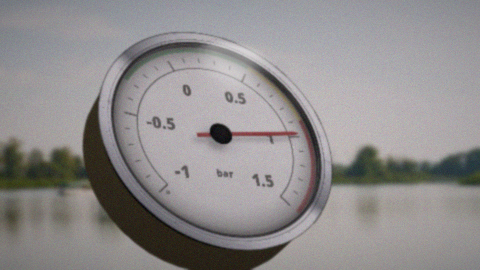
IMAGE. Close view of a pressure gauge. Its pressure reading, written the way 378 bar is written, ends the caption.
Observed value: 1 bar
